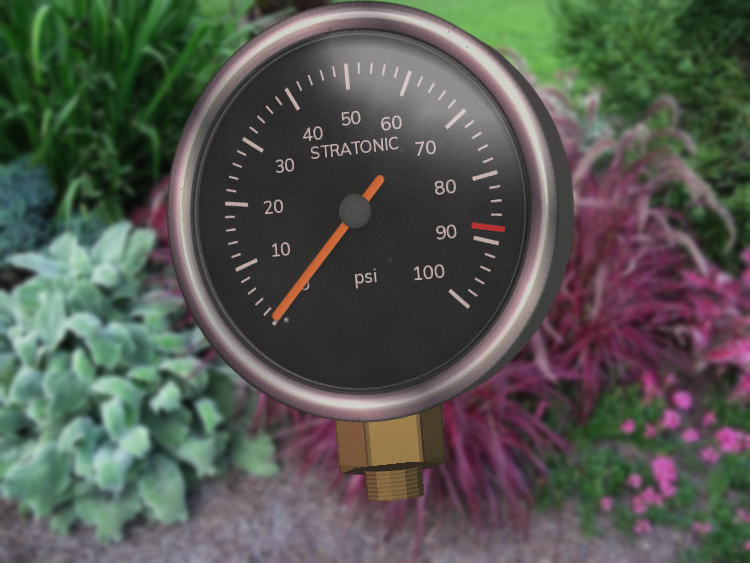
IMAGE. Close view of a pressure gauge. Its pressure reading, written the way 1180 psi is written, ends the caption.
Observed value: 0 psi
